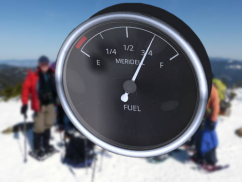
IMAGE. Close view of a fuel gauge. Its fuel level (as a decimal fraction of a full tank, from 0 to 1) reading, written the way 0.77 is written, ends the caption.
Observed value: 0.75
